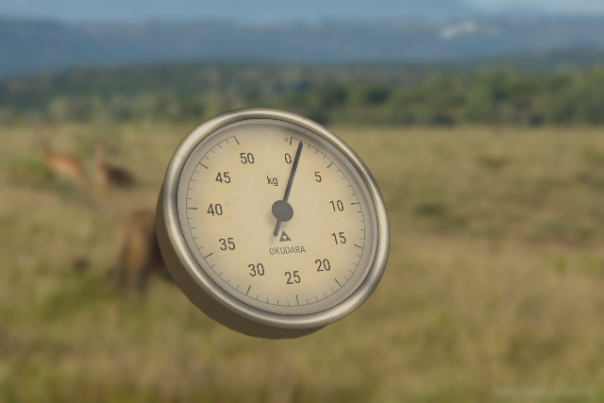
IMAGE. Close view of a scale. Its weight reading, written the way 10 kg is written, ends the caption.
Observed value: 1 kg
